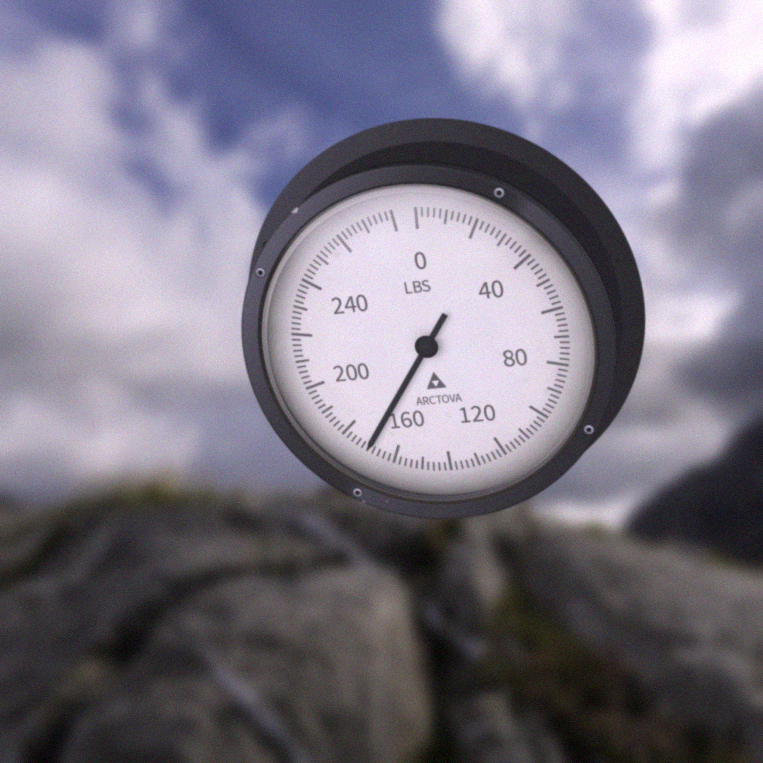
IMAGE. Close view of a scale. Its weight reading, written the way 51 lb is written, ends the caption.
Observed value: 170 lb
